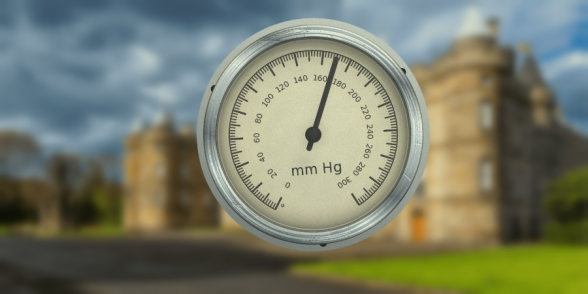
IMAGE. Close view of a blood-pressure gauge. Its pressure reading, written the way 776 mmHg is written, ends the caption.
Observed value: 170 mmHg
